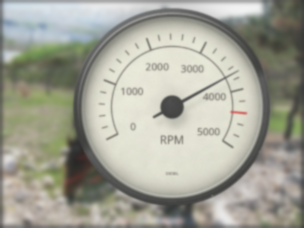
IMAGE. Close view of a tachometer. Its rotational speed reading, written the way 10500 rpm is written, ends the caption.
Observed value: 3700 rpm
